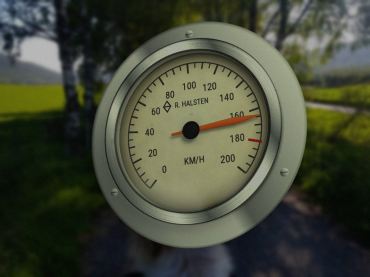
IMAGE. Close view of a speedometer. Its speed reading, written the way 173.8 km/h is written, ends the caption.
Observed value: 165 km/h
